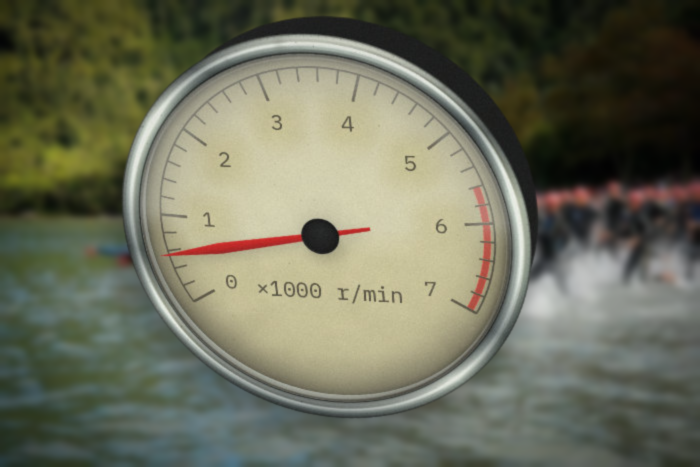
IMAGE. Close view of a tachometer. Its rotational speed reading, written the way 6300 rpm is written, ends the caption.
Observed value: 600 rpm
